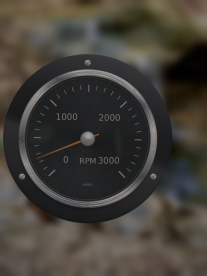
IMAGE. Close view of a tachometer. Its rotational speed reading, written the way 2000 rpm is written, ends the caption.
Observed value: 250 rpm
